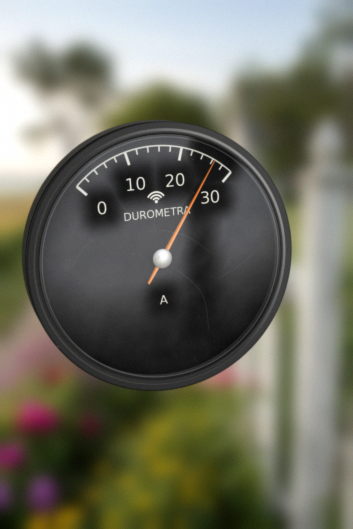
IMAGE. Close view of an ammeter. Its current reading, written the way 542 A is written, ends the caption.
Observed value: 26 A
